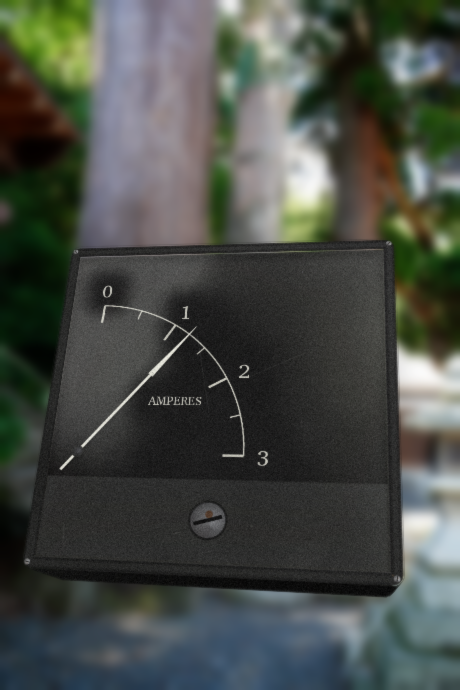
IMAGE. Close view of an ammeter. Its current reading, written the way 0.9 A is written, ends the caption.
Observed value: 1.25 A
